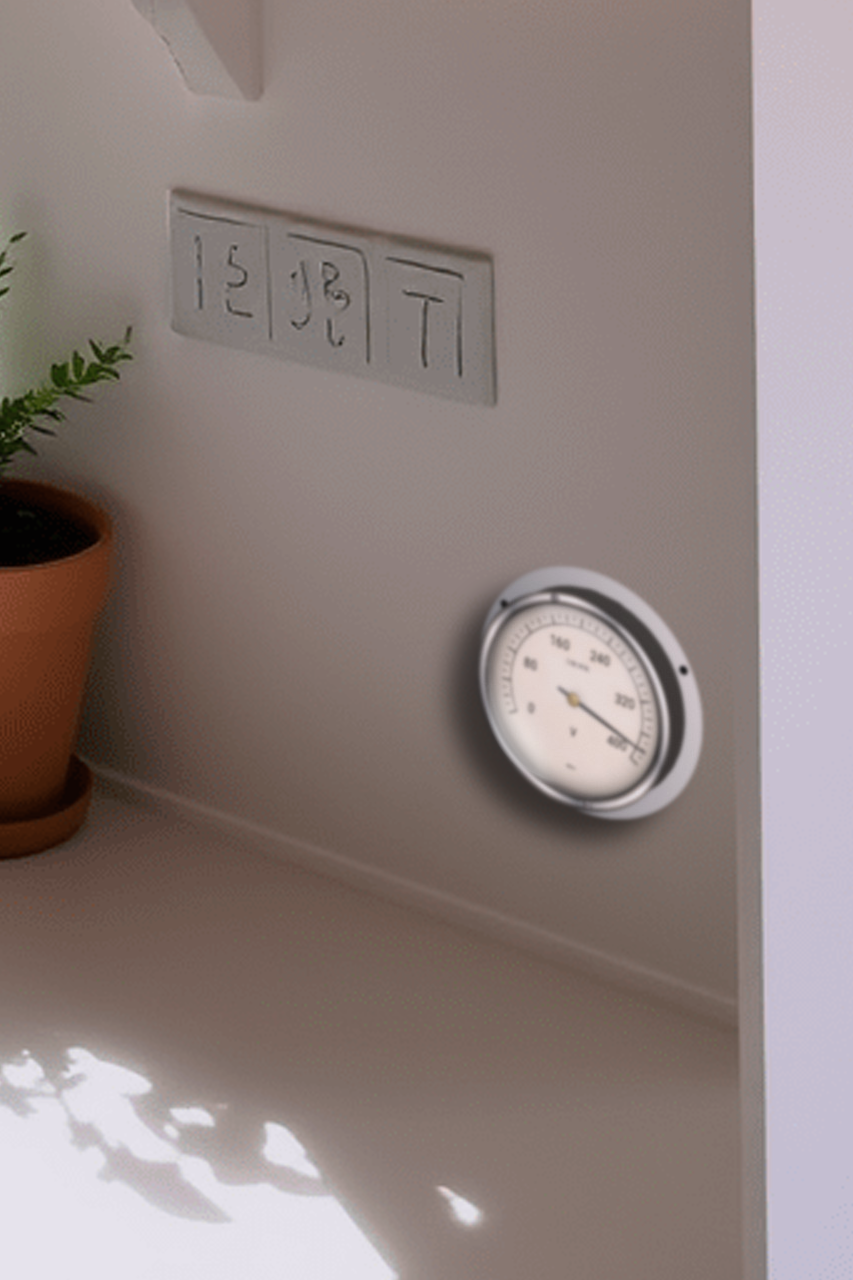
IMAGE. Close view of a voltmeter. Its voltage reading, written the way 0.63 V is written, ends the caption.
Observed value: 380 V
